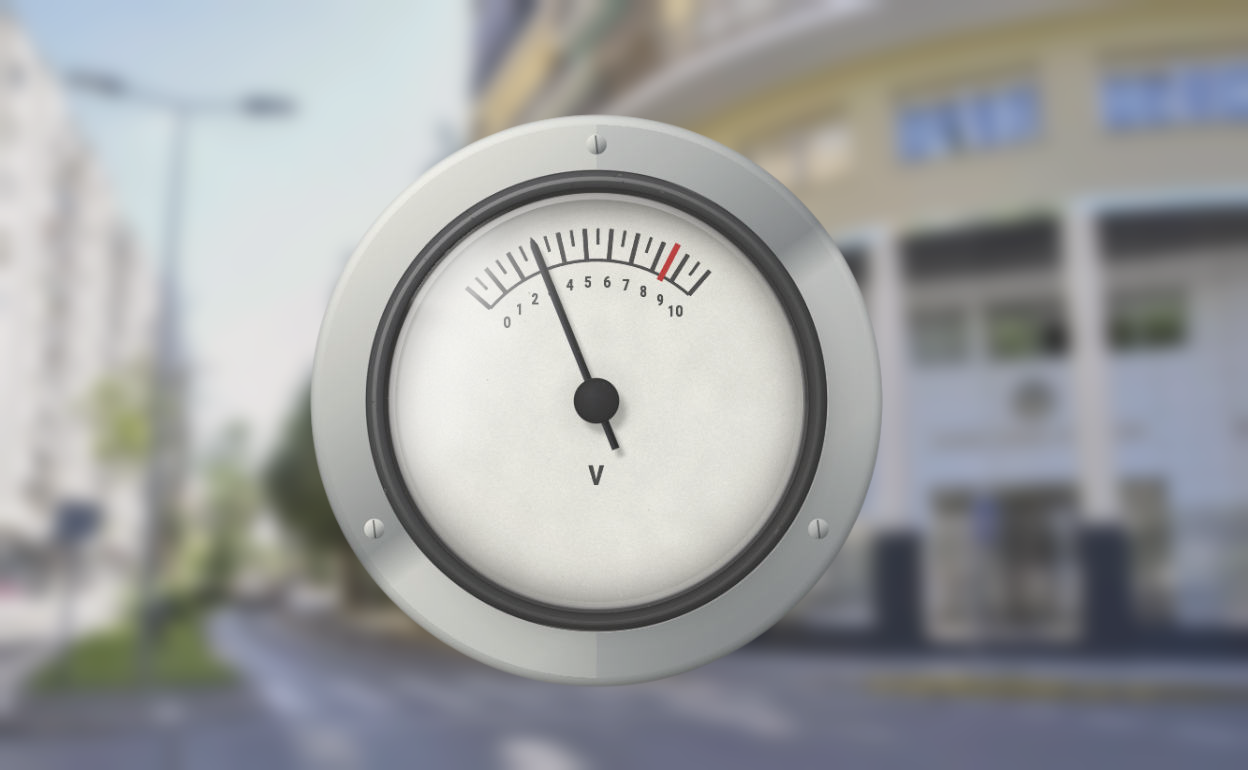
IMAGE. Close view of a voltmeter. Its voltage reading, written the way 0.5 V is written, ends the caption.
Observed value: 3 V
